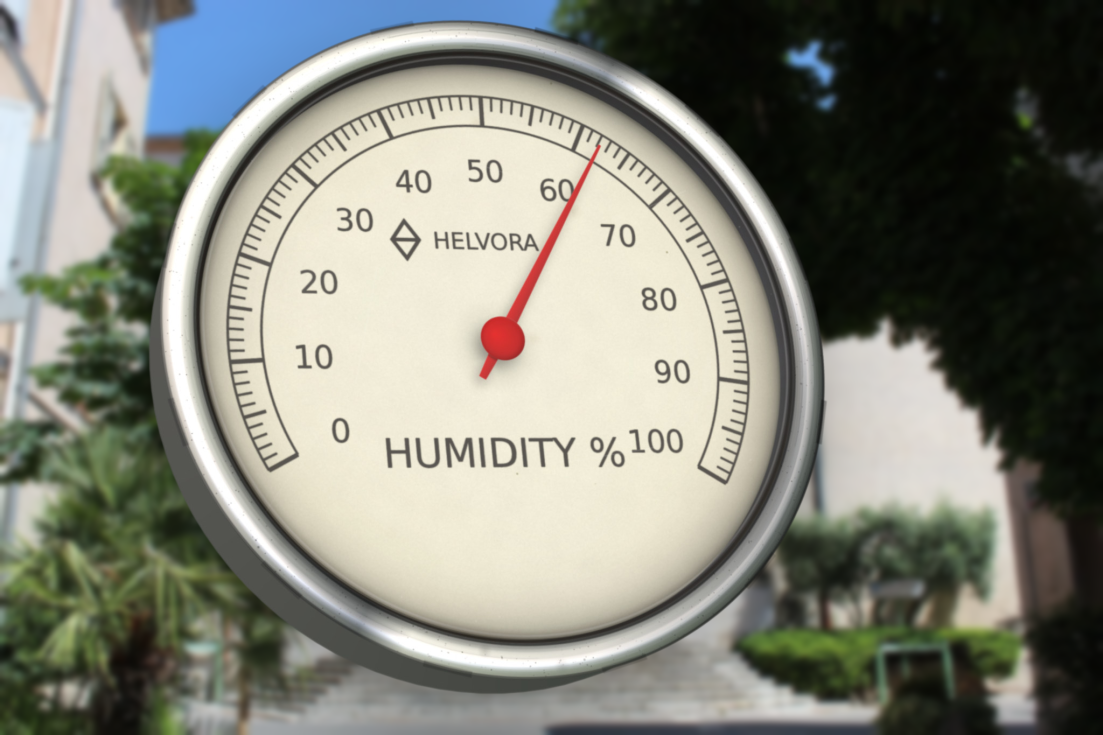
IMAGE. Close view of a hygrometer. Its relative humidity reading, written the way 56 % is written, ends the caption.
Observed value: 62 %
